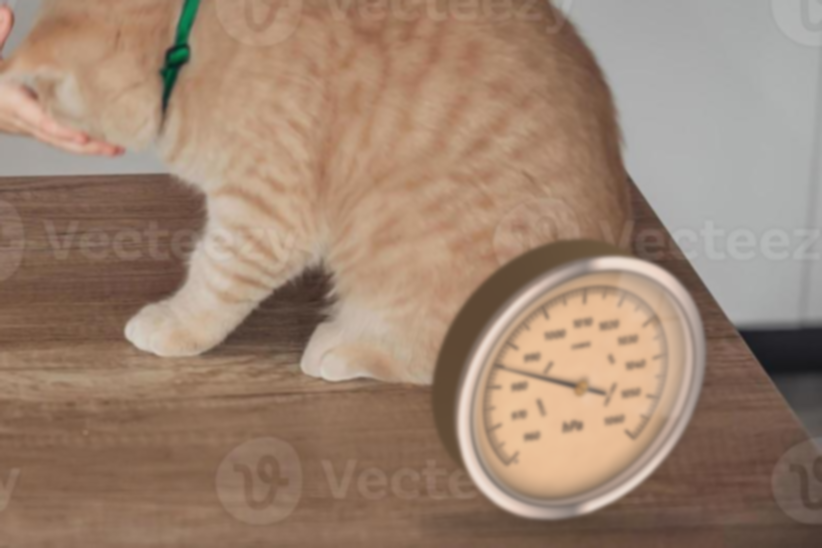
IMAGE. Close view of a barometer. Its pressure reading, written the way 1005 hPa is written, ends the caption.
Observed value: 985 hPa
